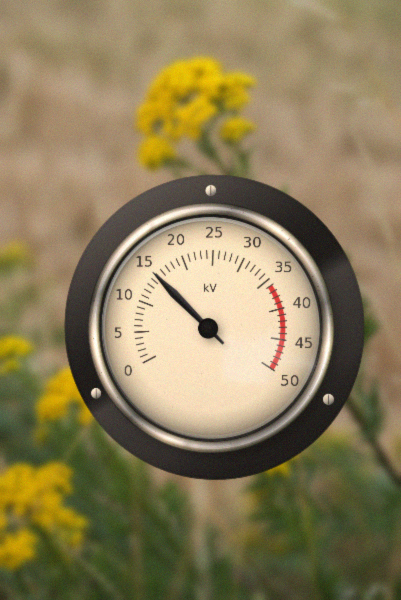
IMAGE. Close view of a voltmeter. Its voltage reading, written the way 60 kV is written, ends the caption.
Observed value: 15 kV
